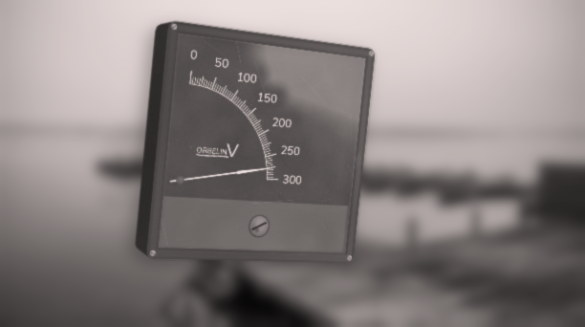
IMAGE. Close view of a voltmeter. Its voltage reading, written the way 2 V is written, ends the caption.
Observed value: 275 V
